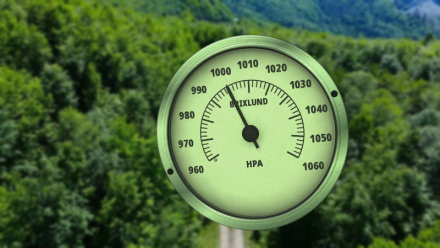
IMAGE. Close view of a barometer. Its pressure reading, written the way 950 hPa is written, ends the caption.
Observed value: 1000 hPa
